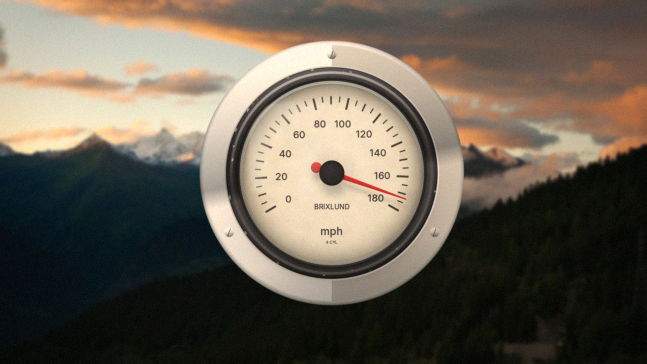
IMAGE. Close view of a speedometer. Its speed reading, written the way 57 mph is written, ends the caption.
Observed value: 172.5 mph
